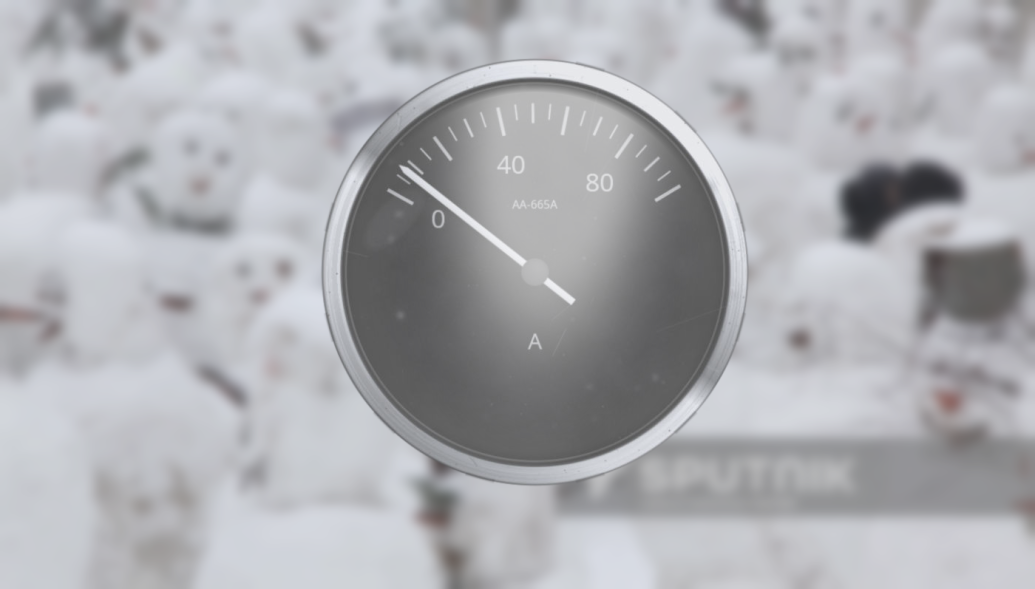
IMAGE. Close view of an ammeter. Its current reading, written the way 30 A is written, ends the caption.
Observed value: 7.5 A
